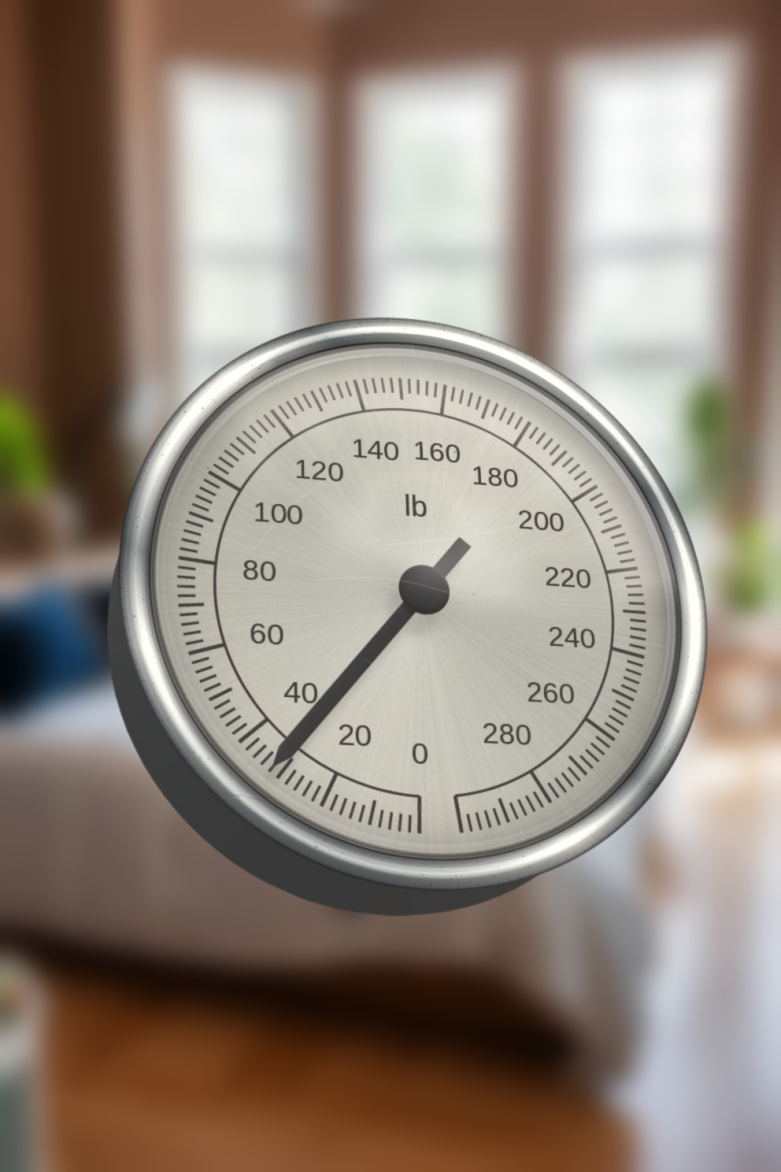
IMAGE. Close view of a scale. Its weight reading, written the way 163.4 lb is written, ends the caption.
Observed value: 32 lb
